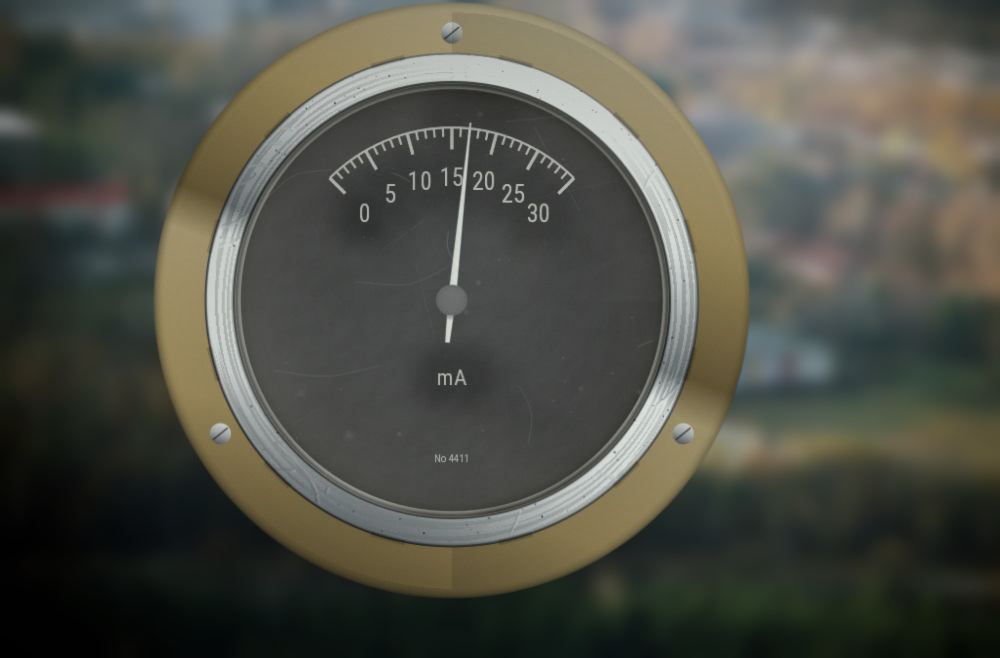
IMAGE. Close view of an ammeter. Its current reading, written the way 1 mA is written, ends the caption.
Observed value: 17 mA
